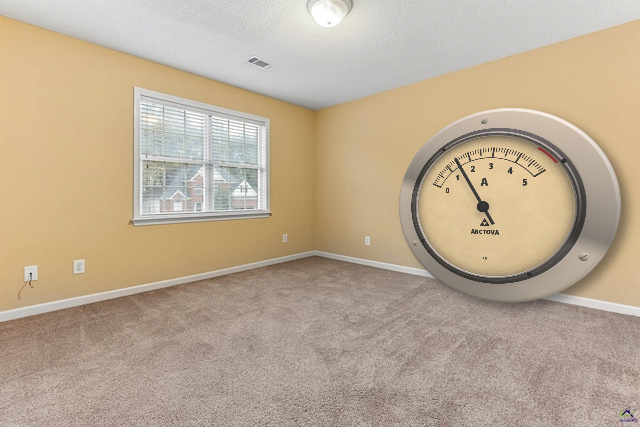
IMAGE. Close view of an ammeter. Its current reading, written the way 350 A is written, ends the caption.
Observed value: 1.5 A
